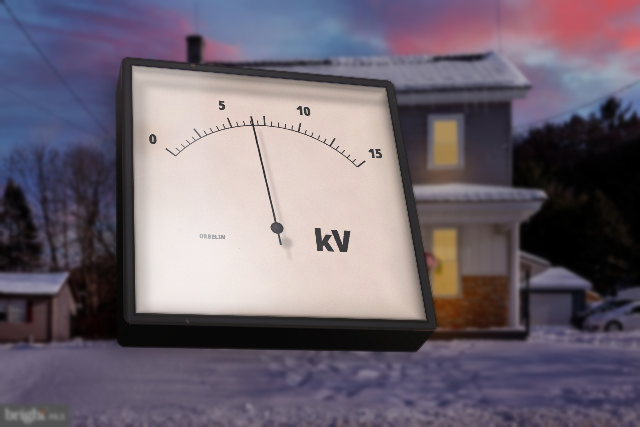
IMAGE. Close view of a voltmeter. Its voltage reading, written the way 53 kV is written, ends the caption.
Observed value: 6.5 kV
